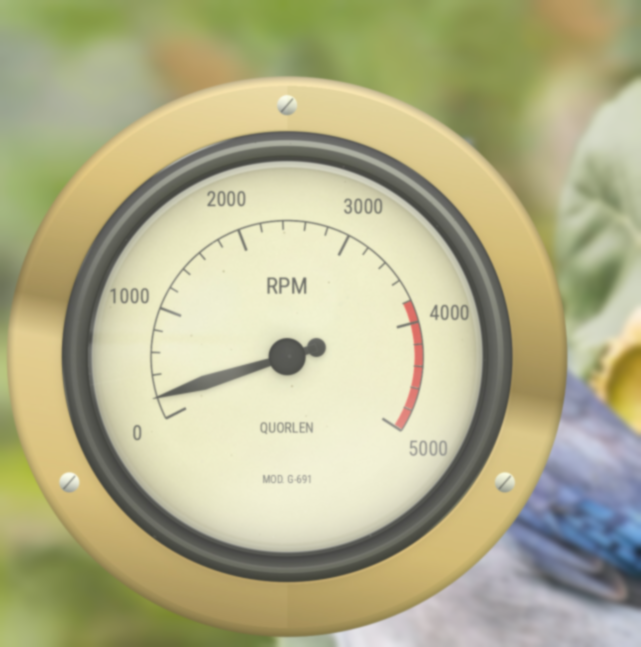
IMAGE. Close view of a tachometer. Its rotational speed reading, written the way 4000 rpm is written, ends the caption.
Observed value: 200 rpm
